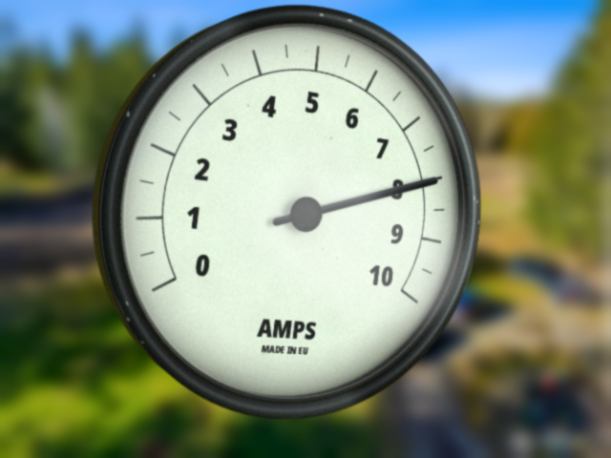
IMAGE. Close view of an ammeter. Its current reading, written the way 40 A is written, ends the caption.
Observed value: 8 A
